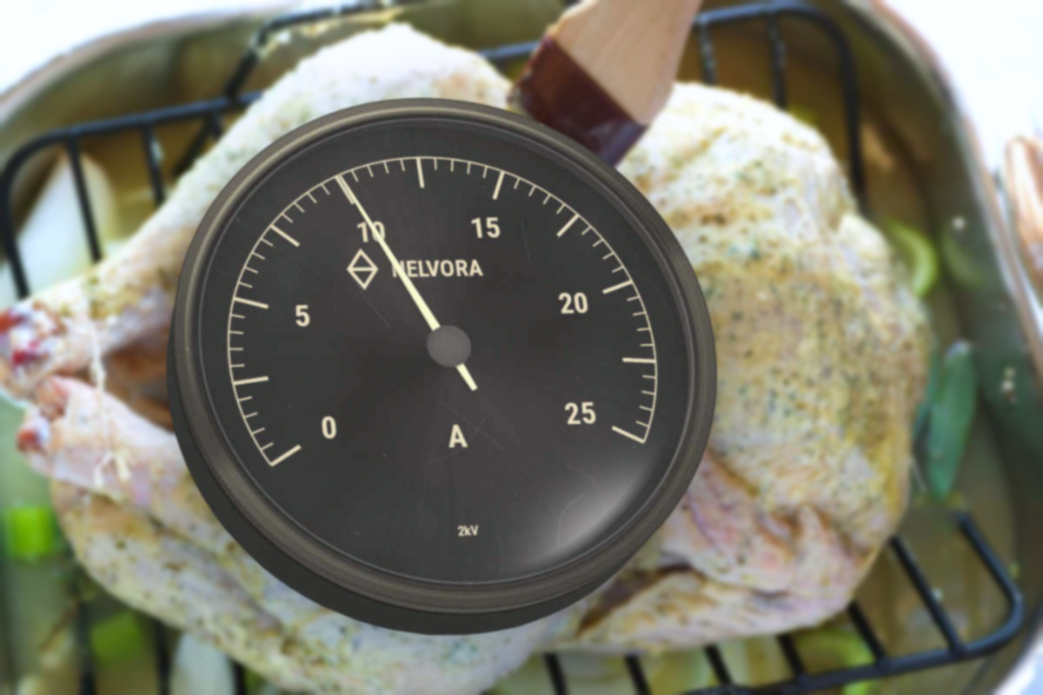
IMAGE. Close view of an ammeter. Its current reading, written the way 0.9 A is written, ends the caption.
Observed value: 10 A
